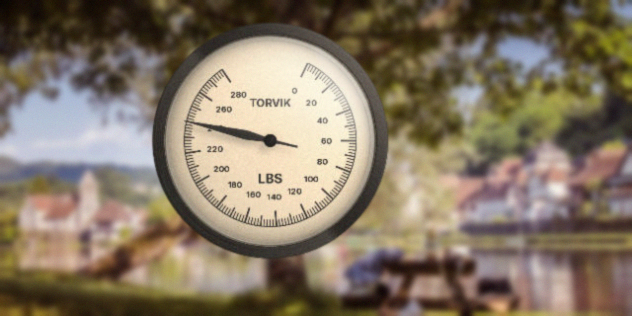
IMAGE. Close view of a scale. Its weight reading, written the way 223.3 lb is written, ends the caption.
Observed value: 240 lb
